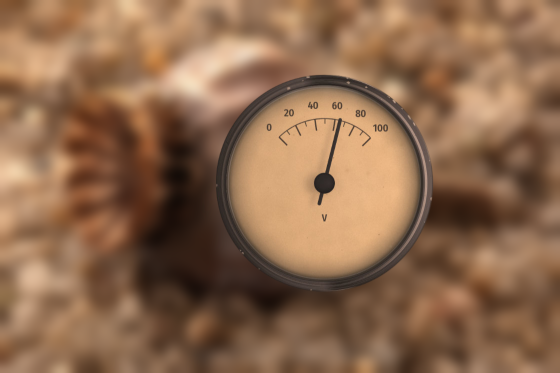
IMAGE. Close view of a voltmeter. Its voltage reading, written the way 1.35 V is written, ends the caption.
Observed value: 65 V
